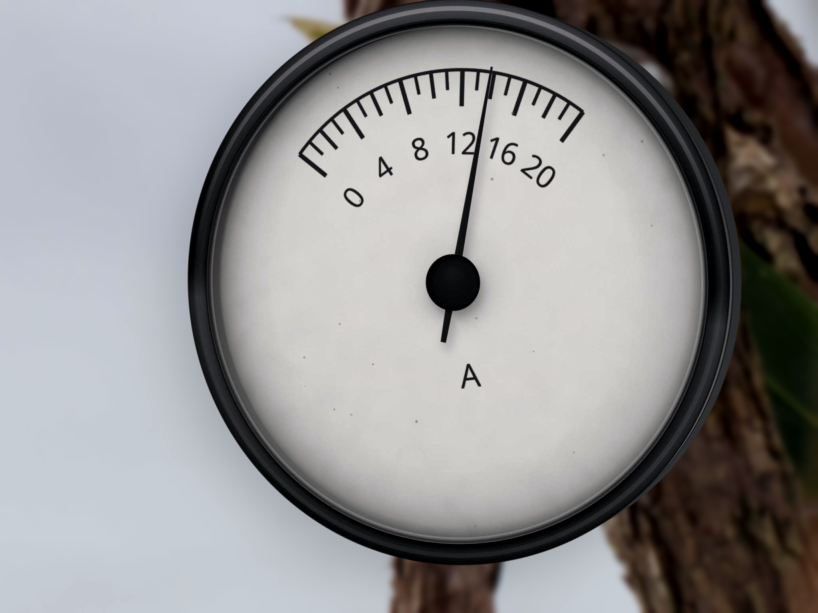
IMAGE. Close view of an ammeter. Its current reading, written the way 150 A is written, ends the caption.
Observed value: 14 A
